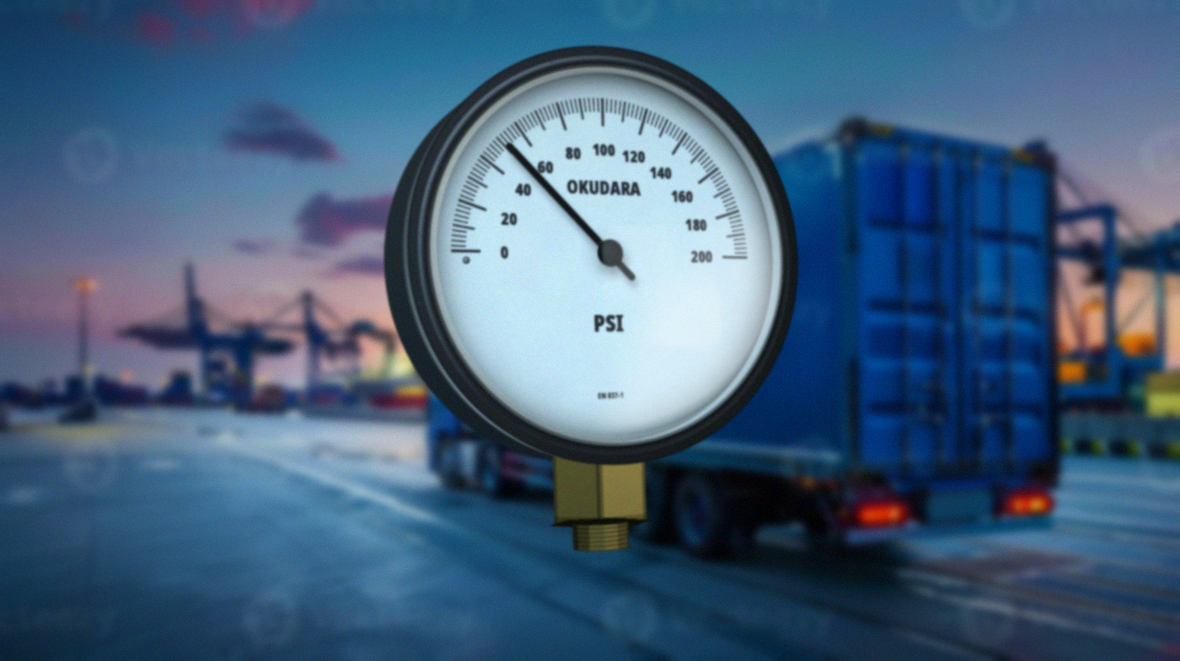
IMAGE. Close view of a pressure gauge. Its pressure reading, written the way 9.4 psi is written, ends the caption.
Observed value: 50 psi
